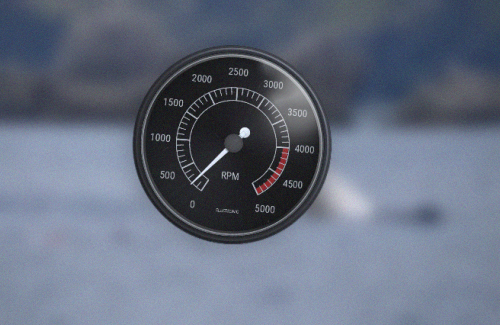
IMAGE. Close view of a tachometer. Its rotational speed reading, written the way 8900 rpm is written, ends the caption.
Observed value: 200 rpm
